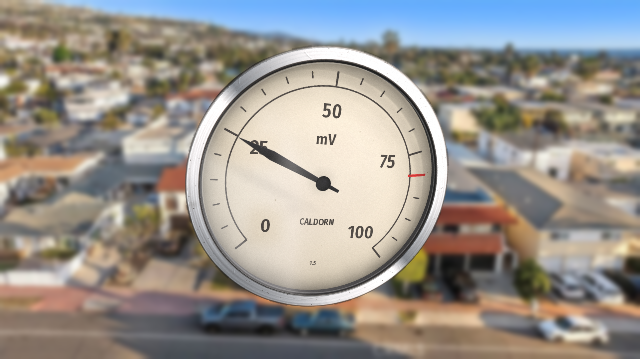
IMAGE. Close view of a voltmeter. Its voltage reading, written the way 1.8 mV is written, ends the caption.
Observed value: 25 mV
